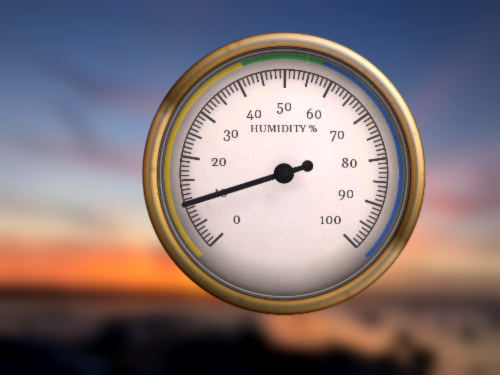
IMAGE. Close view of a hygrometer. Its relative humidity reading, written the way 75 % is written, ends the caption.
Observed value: 10 %
